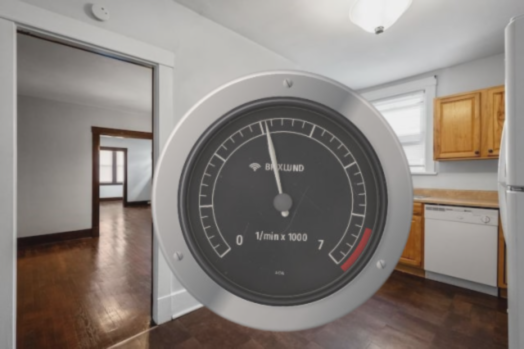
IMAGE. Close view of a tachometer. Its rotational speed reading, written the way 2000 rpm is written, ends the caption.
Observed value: 3100 rpm
